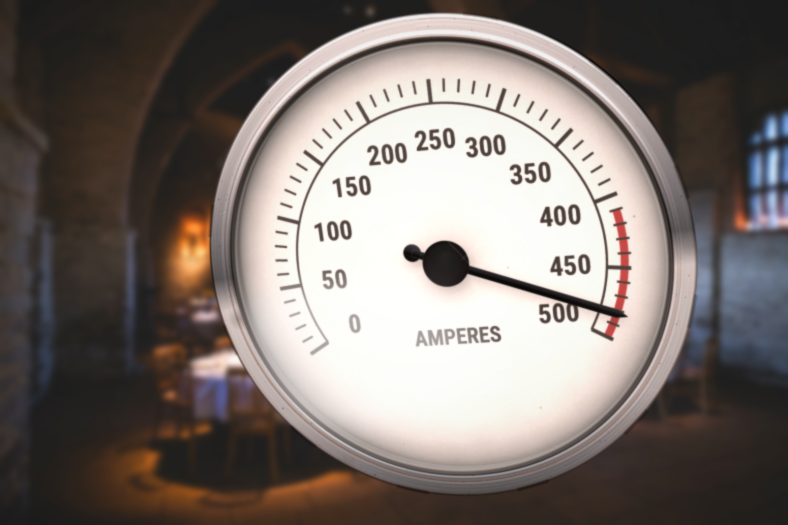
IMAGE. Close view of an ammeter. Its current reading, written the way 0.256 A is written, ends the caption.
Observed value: 480 A
